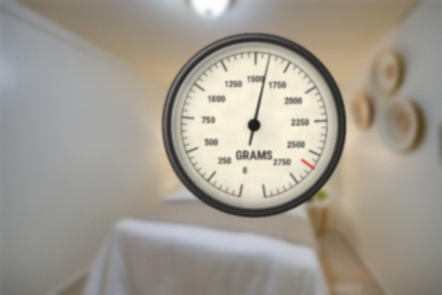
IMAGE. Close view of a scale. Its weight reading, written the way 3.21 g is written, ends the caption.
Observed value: 1600 g
